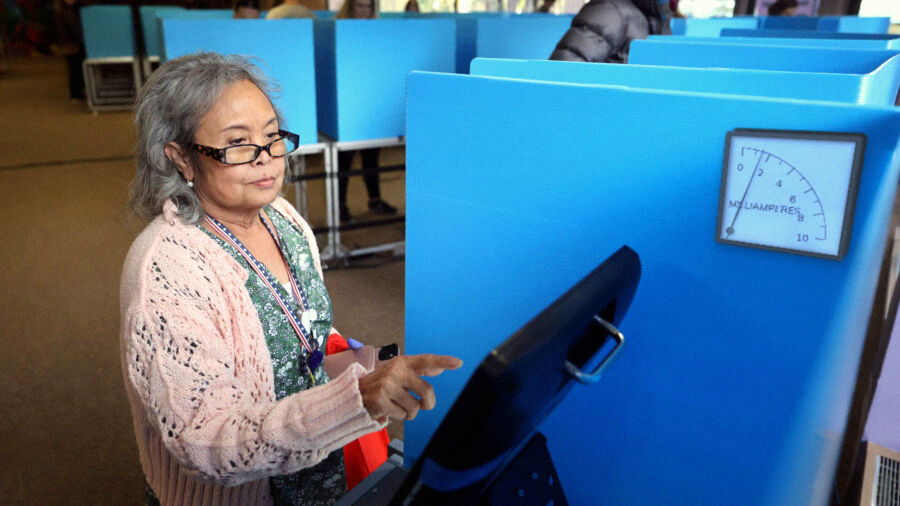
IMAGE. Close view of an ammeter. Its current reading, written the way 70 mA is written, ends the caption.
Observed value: 1.5 mA
